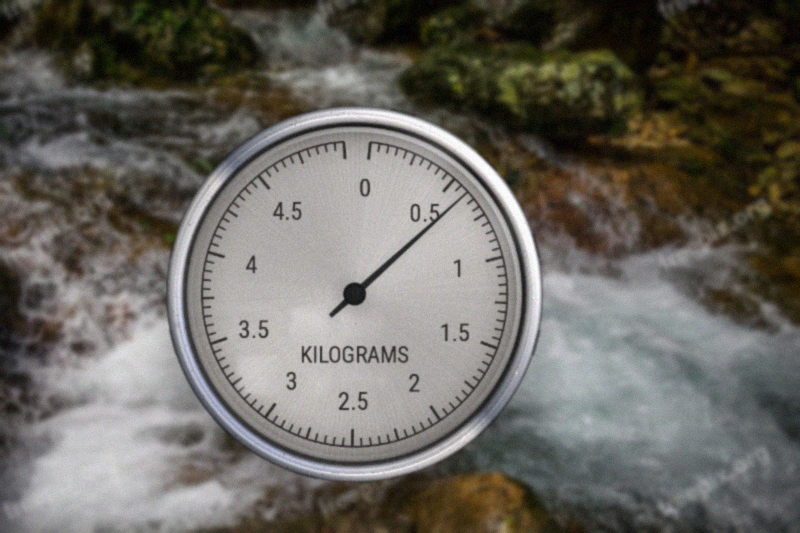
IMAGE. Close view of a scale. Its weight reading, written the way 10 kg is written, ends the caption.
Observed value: 0.6 kg
